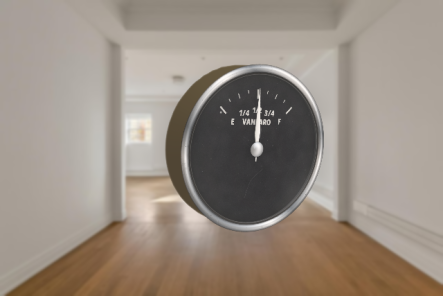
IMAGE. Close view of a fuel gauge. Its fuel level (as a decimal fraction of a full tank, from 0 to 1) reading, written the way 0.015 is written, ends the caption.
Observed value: 0.5
